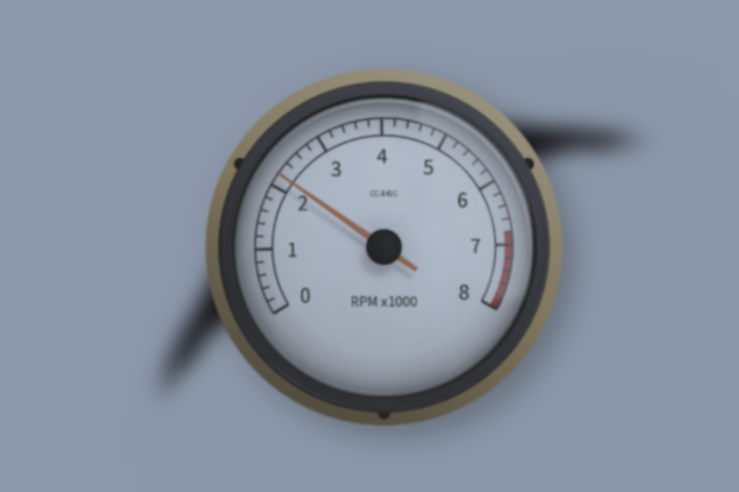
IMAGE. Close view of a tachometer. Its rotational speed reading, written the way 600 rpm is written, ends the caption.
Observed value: 2200 rpm
